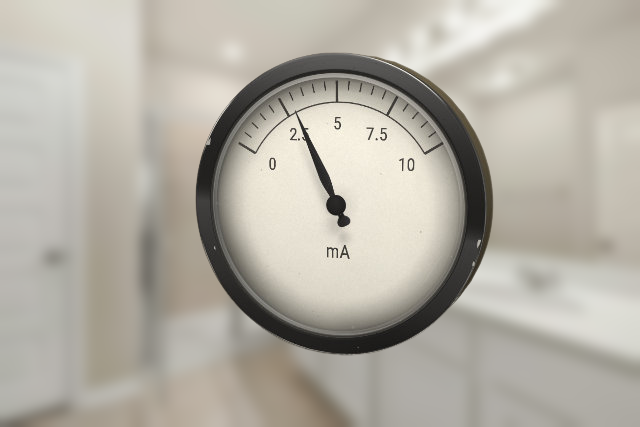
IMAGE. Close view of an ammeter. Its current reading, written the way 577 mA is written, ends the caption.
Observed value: 3 mA
